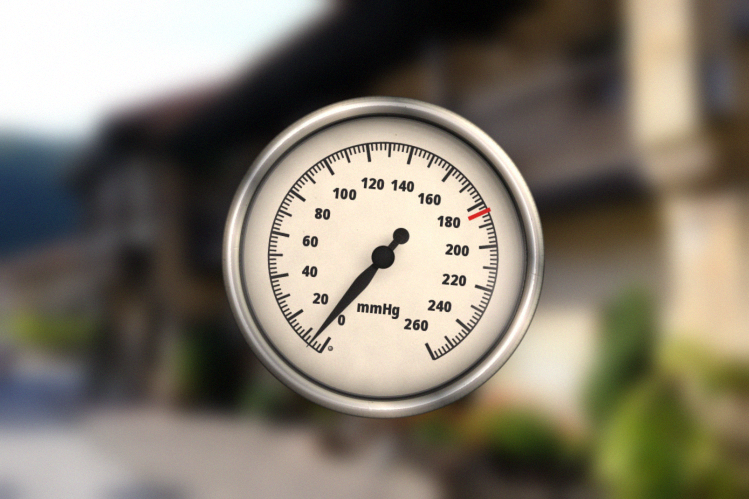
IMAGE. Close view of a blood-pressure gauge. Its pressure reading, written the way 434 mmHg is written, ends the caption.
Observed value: 6 mmHg
